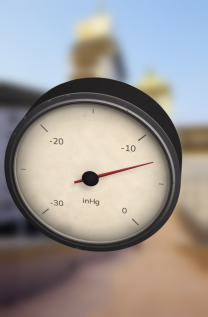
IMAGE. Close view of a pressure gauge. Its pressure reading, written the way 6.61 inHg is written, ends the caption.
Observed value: -7.5 inHg
